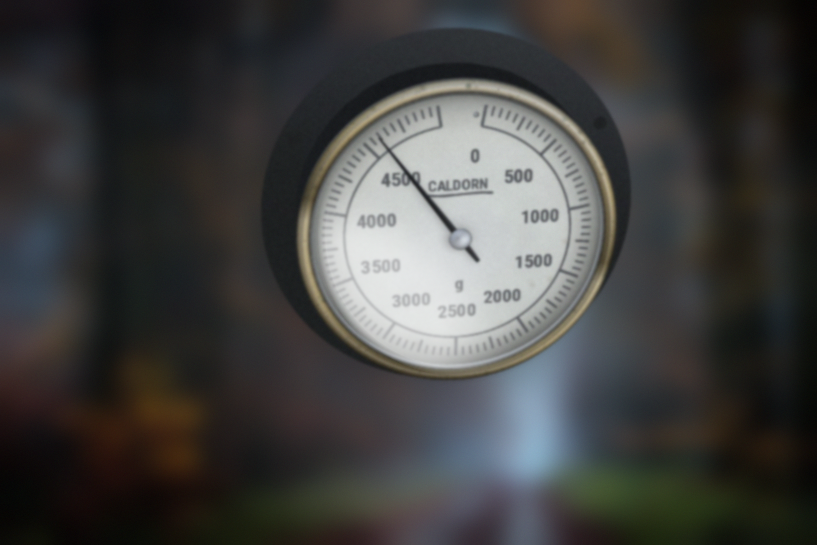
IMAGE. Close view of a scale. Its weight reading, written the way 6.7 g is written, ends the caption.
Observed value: 4600 g
